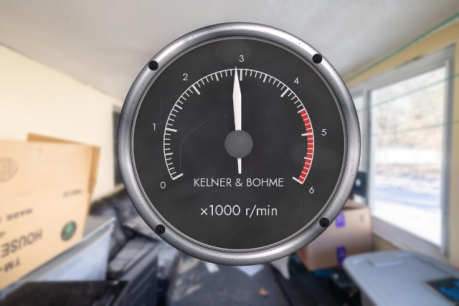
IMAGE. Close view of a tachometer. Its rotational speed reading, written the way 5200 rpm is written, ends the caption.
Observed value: 2900 rpm
